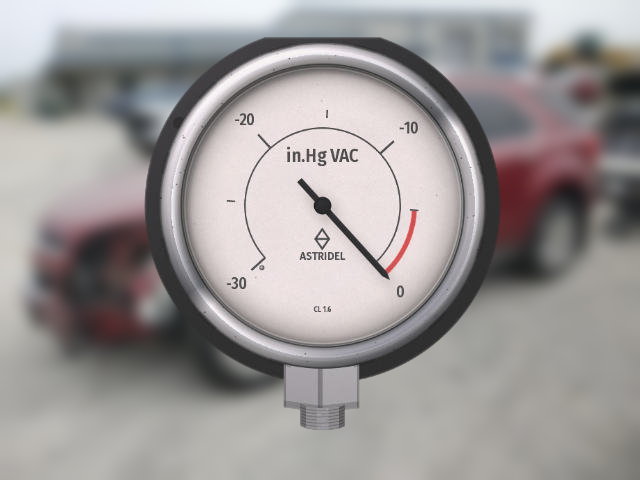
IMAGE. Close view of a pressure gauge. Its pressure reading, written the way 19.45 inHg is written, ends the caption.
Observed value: 0 inHg
